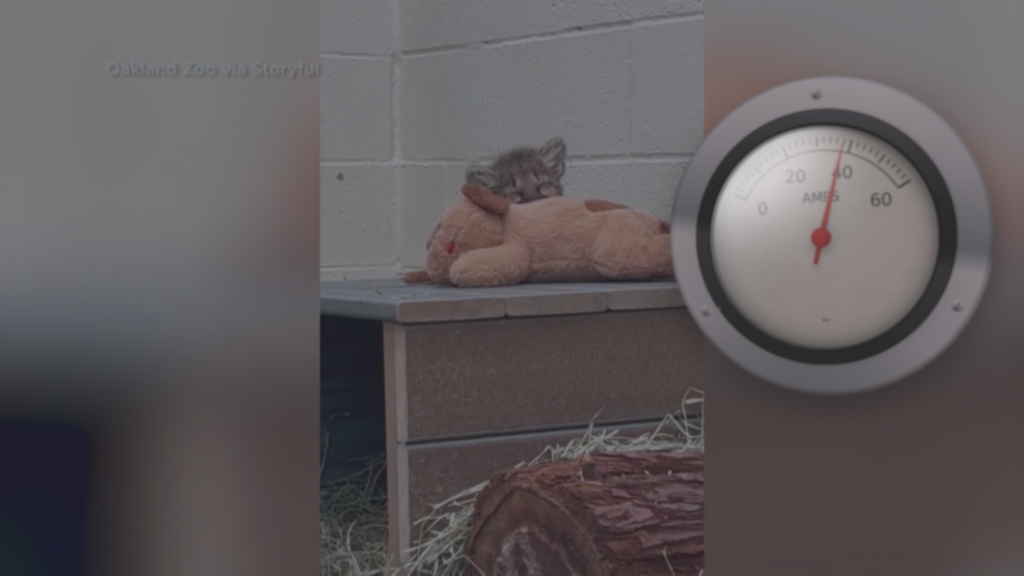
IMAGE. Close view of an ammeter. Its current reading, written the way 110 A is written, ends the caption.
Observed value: 38 A
